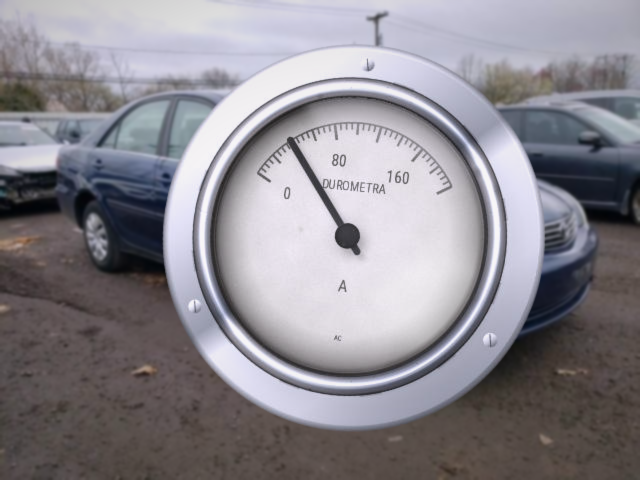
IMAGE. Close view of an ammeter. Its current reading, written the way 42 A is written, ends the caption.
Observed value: 40 A
